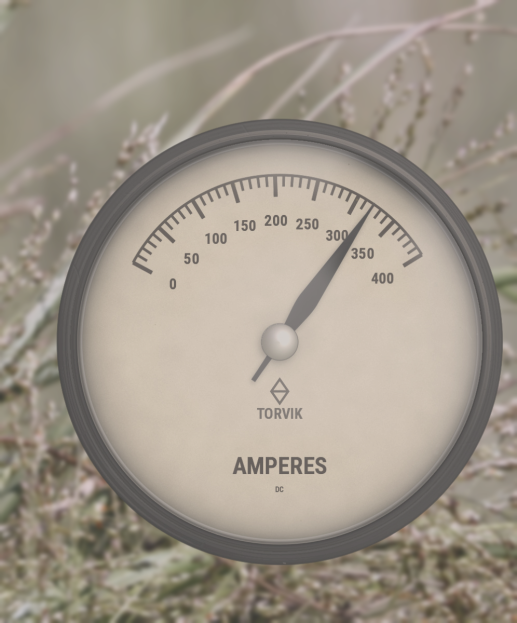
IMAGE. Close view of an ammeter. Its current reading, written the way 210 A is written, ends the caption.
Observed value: 320 A
